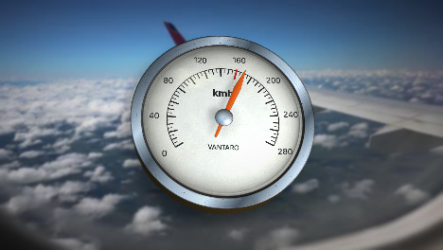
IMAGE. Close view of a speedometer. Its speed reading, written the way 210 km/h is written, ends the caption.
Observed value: 170 km/h
